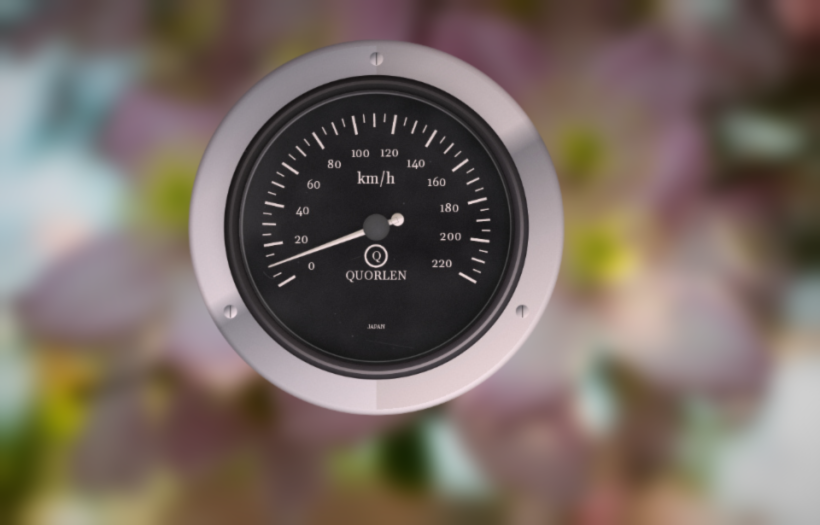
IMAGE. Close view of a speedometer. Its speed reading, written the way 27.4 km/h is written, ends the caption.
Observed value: 10 km/h
